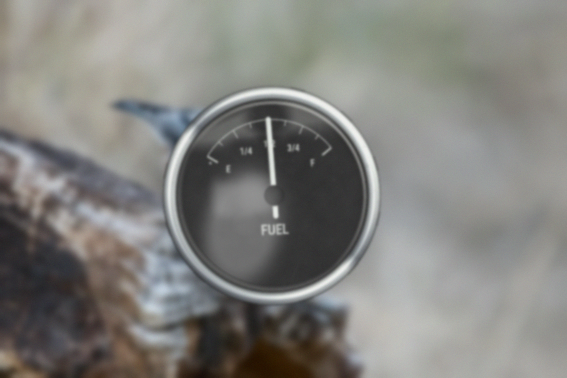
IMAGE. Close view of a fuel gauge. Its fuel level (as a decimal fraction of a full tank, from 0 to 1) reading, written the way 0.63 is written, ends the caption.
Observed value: 0.5
